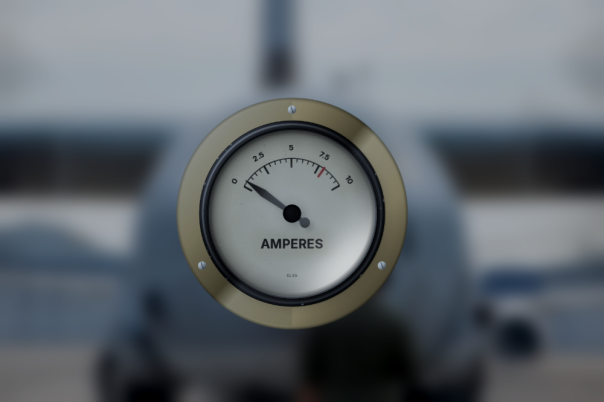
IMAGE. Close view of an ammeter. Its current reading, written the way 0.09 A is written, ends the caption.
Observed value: 0.5 A
